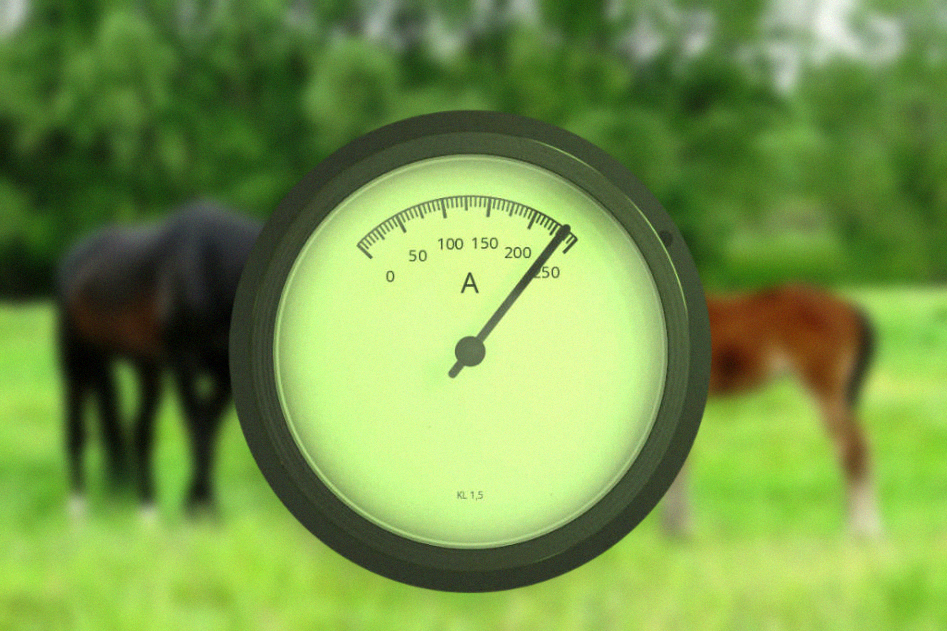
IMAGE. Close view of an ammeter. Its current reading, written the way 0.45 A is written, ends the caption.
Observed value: 235 A
